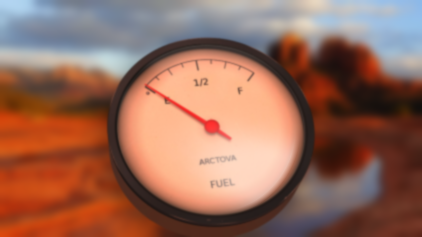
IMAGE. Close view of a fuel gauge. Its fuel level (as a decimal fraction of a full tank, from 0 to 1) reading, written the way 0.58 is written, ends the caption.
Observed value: 0
